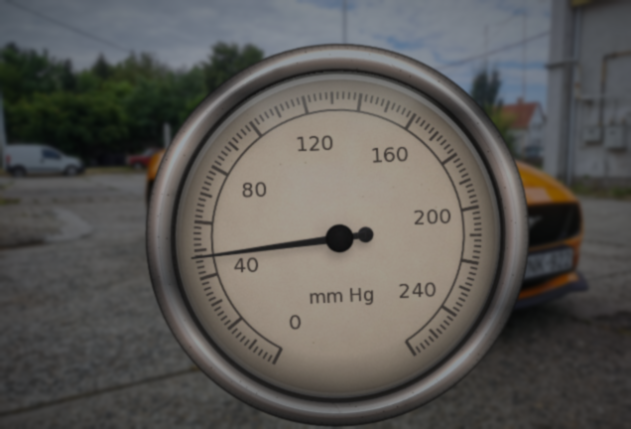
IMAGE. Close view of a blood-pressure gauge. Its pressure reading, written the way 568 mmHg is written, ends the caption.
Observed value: 48 mmHg
